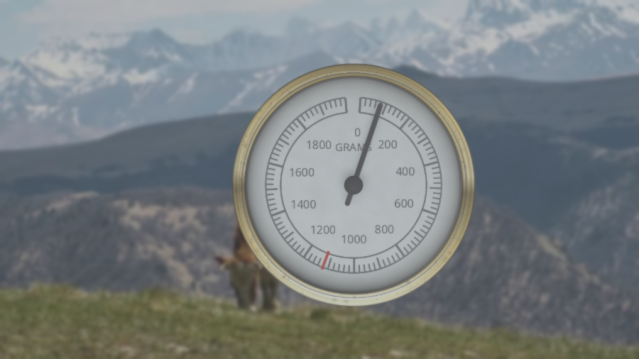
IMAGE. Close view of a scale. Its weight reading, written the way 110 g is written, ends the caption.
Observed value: 80 g
